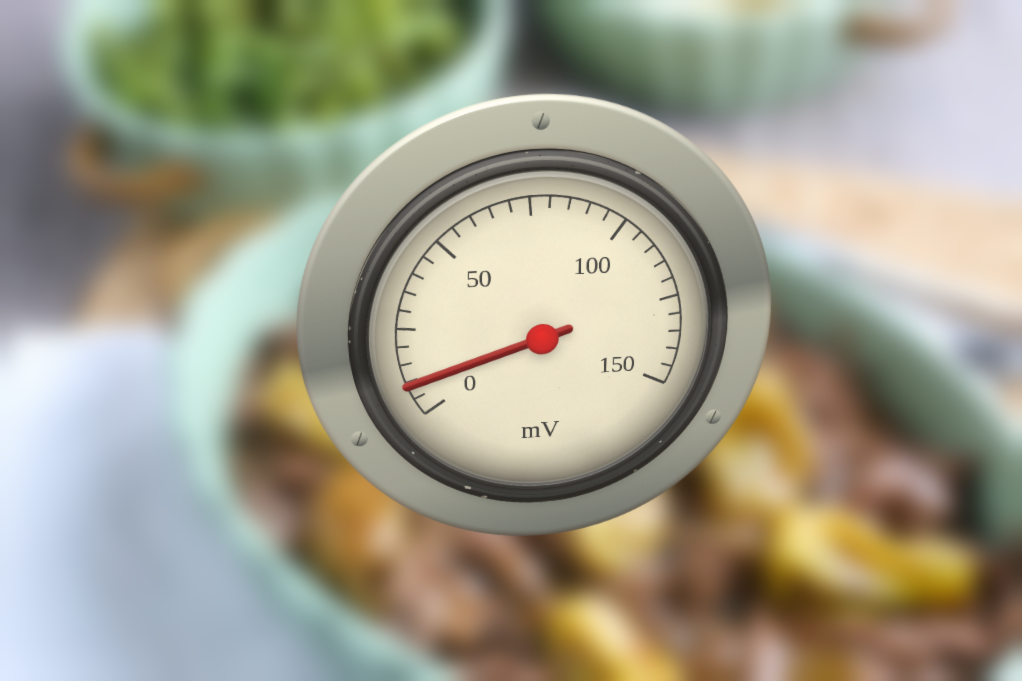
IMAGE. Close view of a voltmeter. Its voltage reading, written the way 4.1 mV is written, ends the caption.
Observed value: 10 mV
